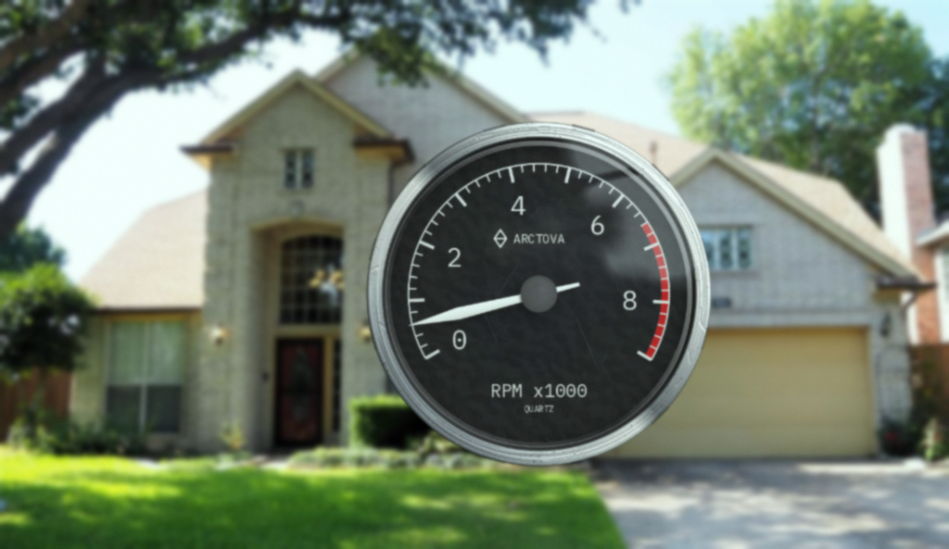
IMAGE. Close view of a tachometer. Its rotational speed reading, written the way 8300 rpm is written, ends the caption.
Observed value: 600 rpm
